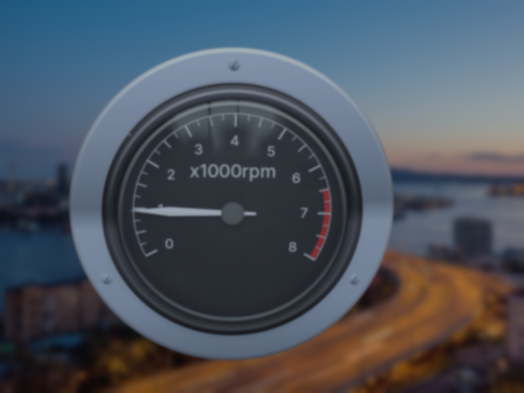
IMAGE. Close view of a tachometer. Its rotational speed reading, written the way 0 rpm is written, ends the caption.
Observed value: 1000 rpm
